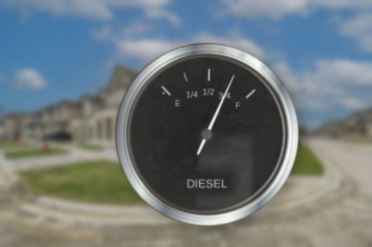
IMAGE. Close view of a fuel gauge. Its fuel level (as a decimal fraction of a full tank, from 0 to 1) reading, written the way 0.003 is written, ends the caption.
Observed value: 0.75
